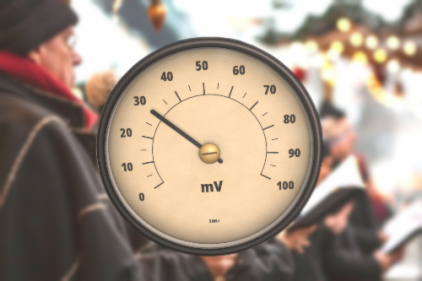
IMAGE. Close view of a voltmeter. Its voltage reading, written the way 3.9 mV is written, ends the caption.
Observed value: 30 mV
